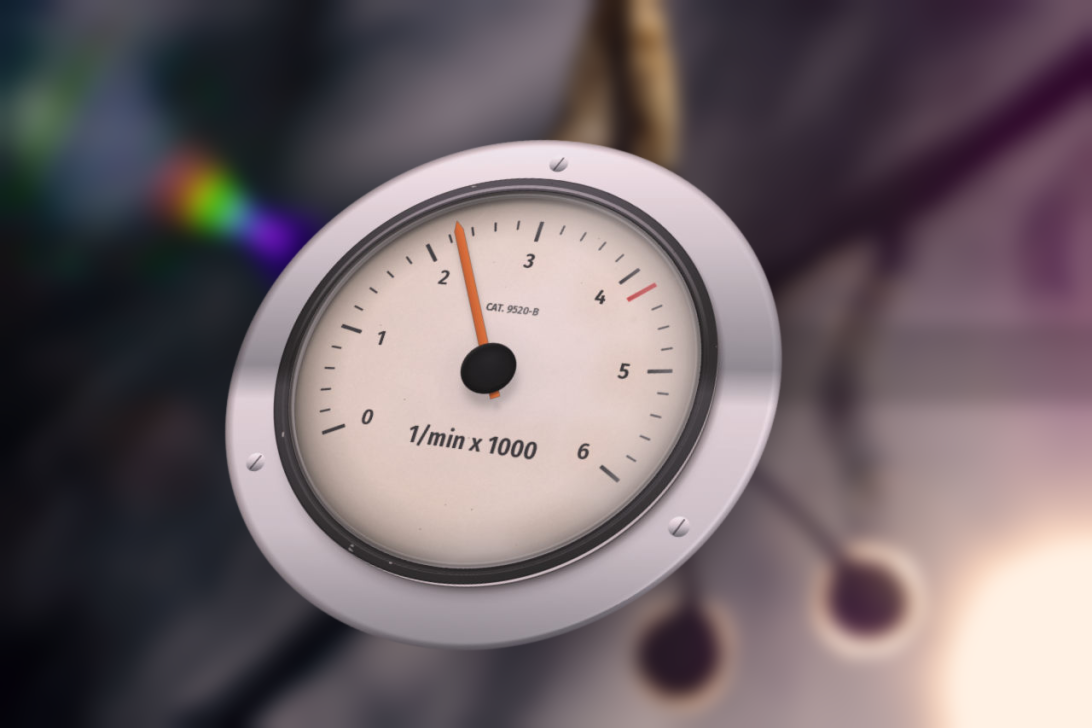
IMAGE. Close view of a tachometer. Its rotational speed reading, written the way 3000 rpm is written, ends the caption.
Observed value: 2300 rpm
